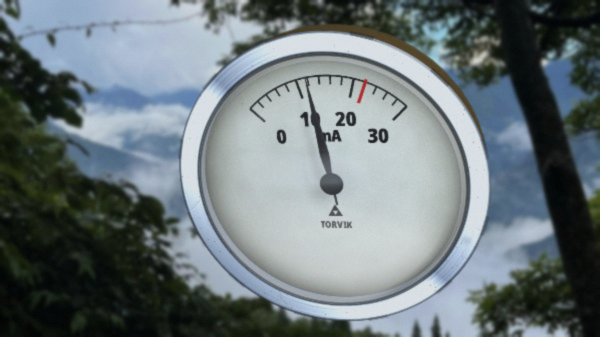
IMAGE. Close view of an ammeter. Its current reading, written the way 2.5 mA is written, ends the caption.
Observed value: 12 mA
